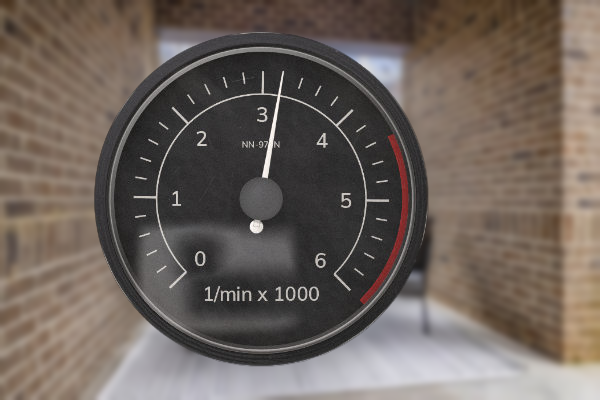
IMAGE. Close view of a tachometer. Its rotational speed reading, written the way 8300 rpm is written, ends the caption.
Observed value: 3200 rpm
